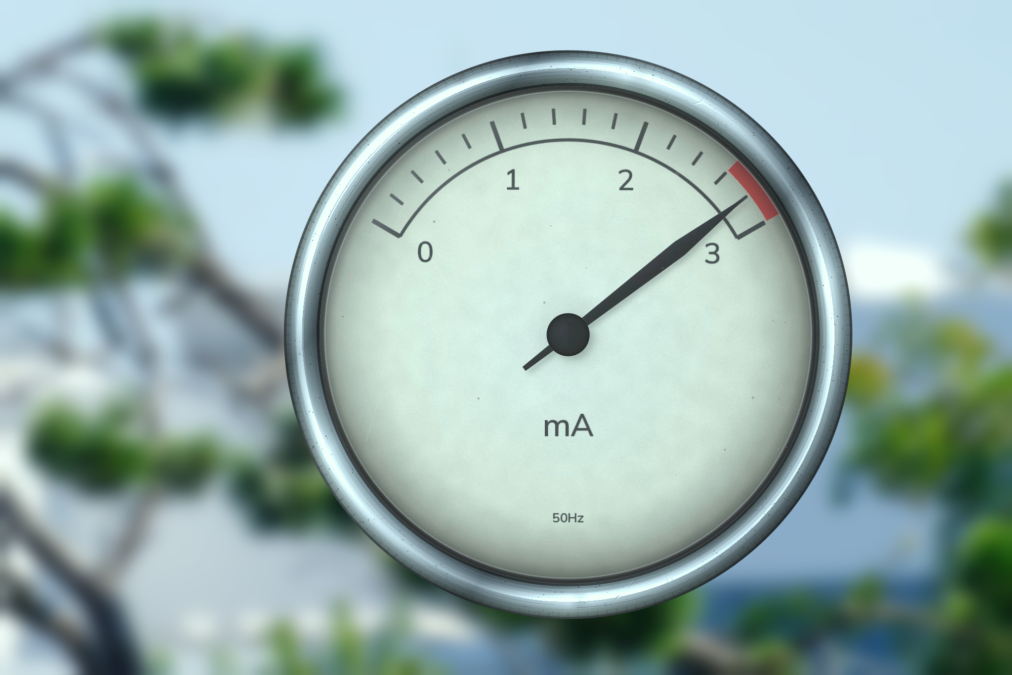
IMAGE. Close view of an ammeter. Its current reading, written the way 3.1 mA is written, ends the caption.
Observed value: 2.8 mA
